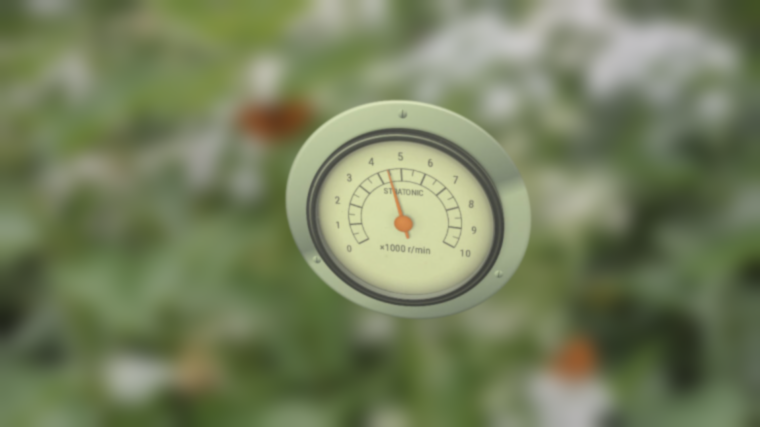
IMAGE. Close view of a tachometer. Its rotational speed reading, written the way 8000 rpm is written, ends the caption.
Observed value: 4500 rpm
